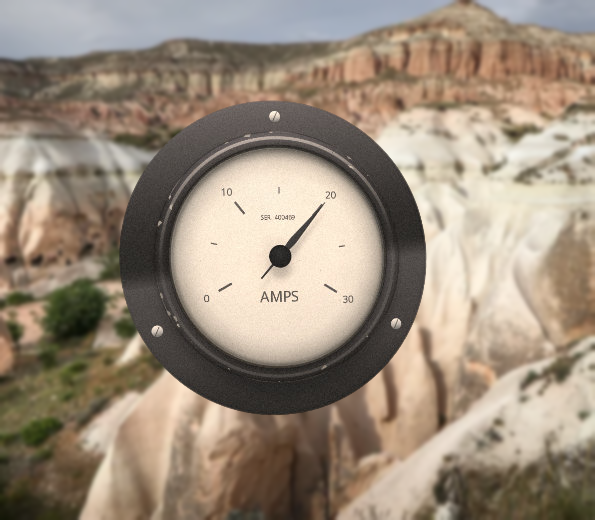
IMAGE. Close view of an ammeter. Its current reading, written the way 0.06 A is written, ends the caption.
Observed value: 20 A
